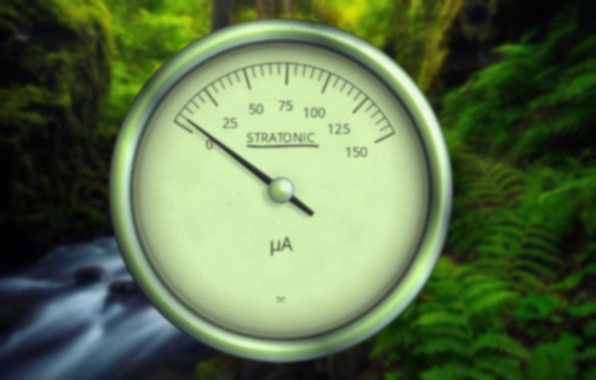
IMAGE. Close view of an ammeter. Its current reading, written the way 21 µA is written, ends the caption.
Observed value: 5 µA
